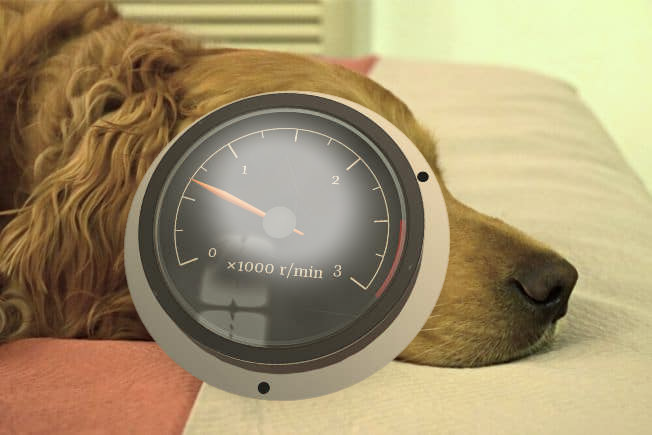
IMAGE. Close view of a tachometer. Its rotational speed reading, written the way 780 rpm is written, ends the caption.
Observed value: 625 rpm
